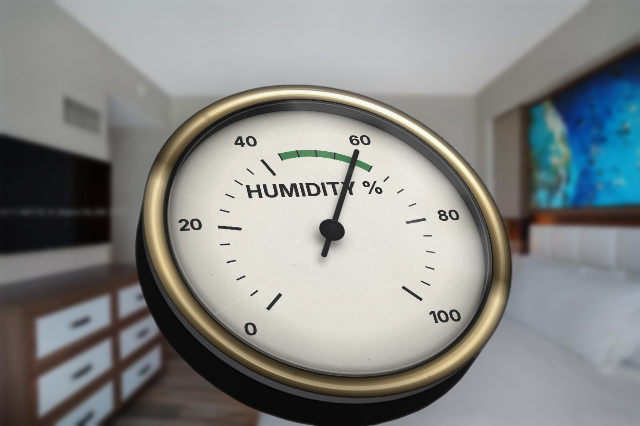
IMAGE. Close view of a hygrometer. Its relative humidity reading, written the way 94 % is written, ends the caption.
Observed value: 60 %
